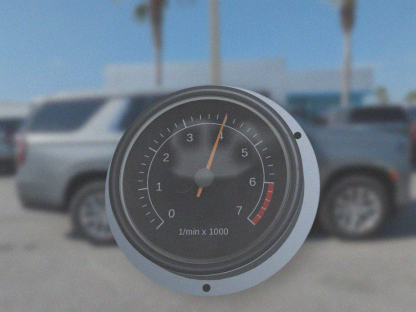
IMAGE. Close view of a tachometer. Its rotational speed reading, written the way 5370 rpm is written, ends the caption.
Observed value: 4000 rpm
